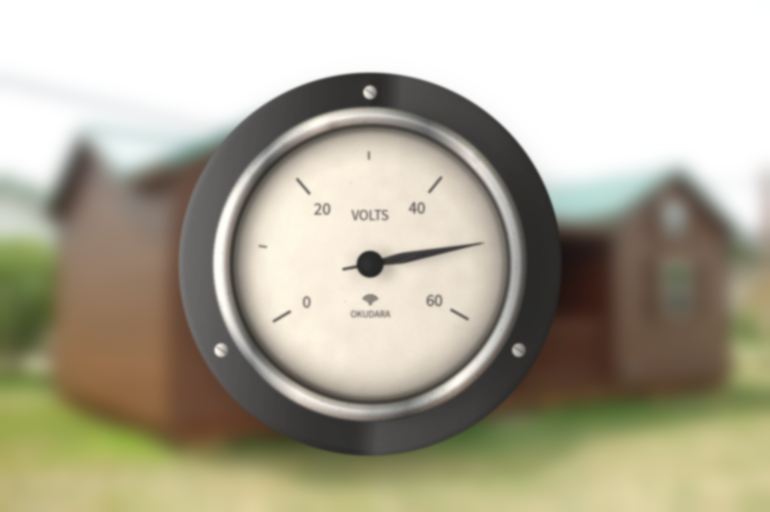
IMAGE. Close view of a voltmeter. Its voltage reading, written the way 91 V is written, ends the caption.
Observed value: 50 V
